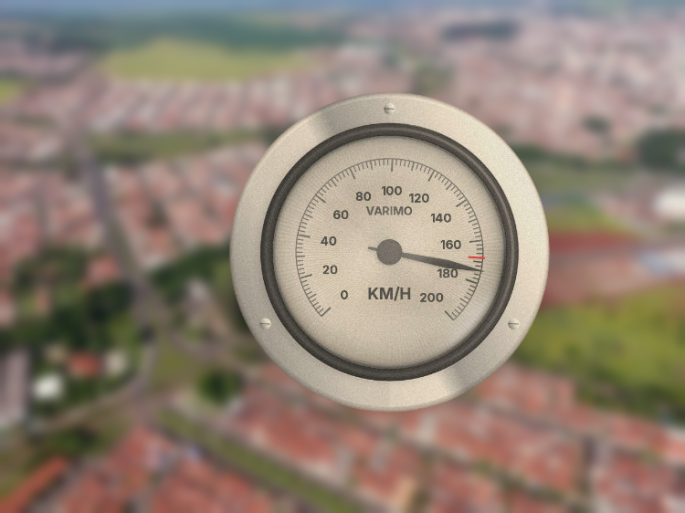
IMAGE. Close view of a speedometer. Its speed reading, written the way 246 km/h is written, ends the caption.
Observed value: 174 km/h
